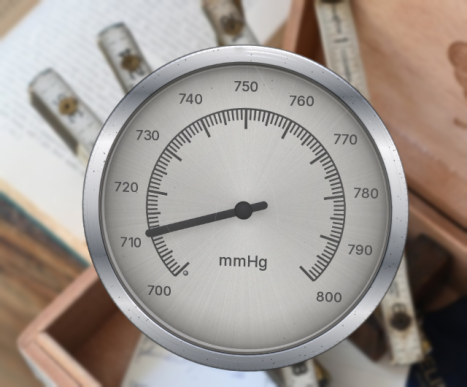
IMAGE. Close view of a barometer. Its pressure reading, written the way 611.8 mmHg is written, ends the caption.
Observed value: 711 mmHg
